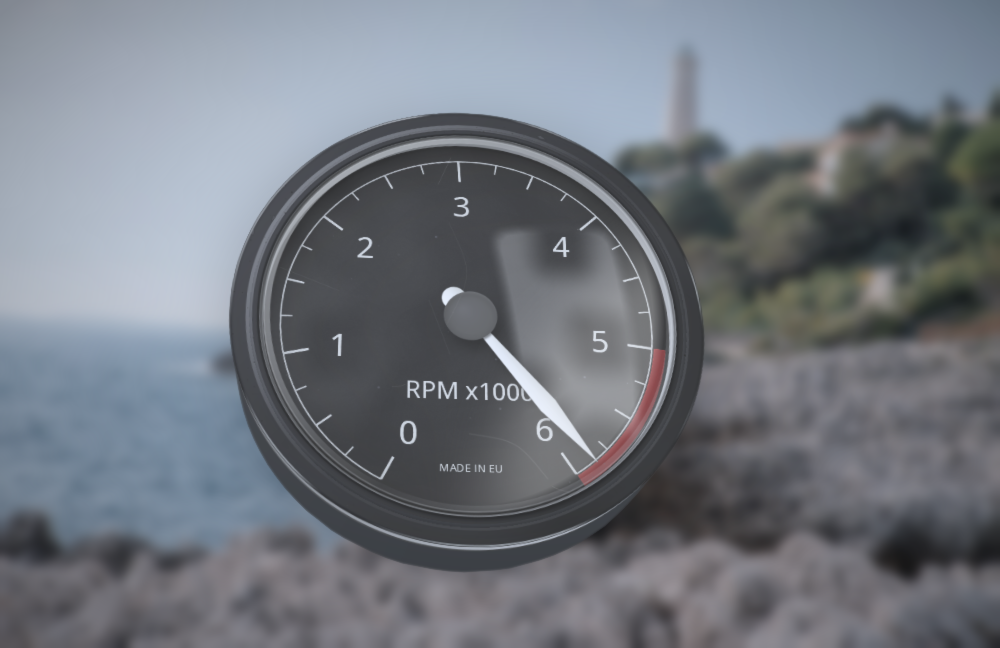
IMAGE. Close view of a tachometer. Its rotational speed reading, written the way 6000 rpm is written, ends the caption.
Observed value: 5875 rpm
